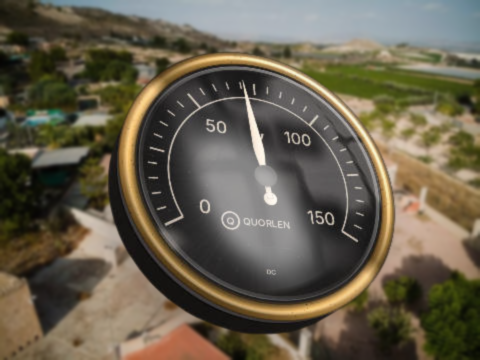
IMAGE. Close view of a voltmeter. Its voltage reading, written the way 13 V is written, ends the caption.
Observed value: 70 V
